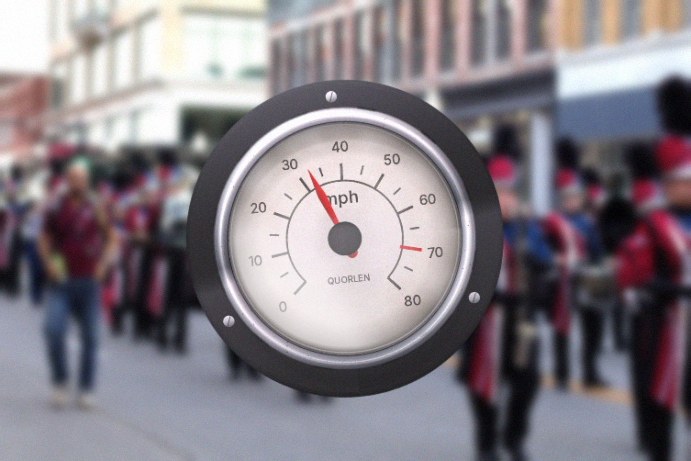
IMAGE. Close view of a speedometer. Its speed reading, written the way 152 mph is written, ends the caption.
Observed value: 32.5 mph
